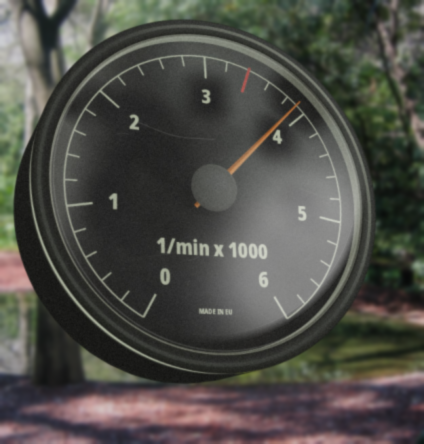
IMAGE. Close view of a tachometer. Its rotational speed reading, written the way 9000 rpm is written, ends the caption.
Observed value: 3900 rpm
